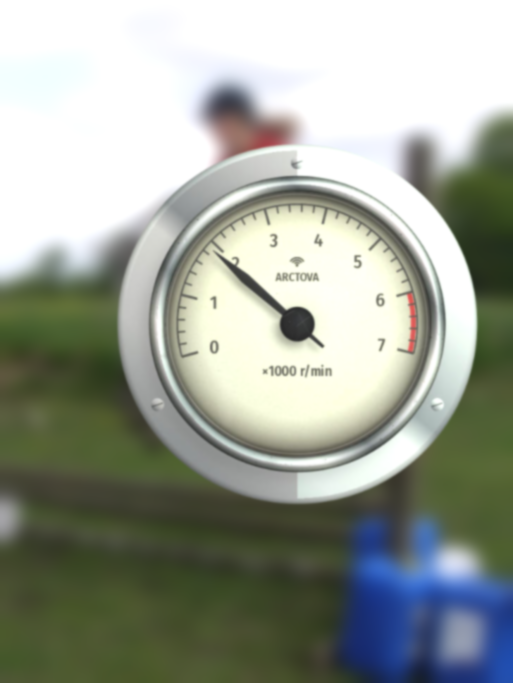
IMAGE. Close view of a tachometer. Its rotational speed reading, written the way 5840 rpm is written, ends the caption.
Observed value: 1900 rpm
